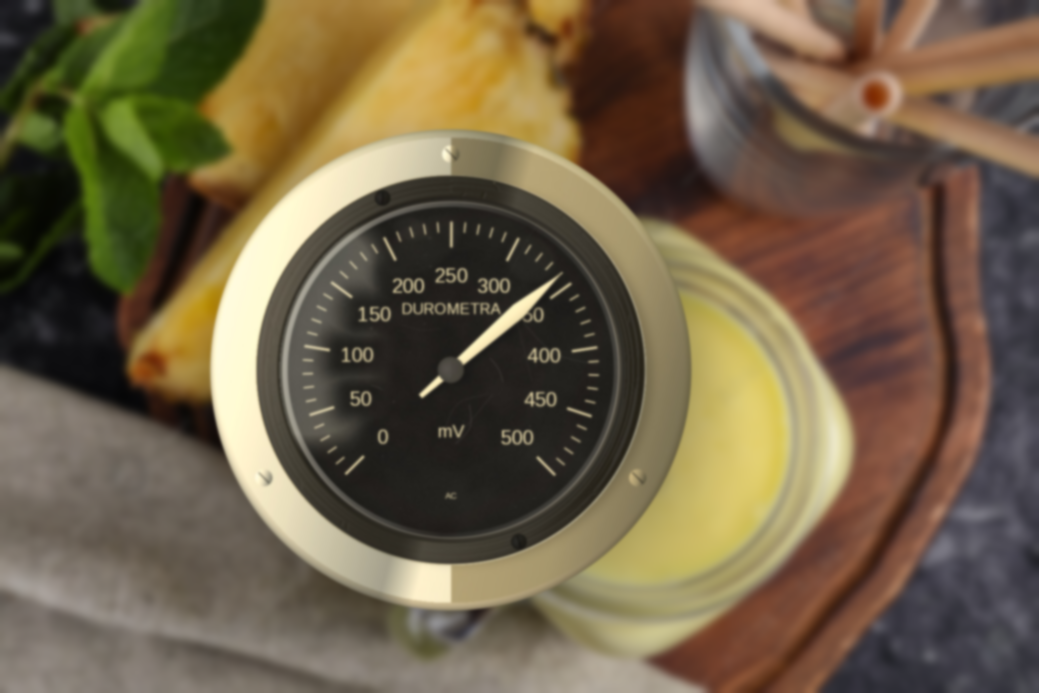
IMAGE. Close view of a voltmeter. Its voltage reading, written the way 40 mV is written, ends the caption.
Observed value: 340 mV
